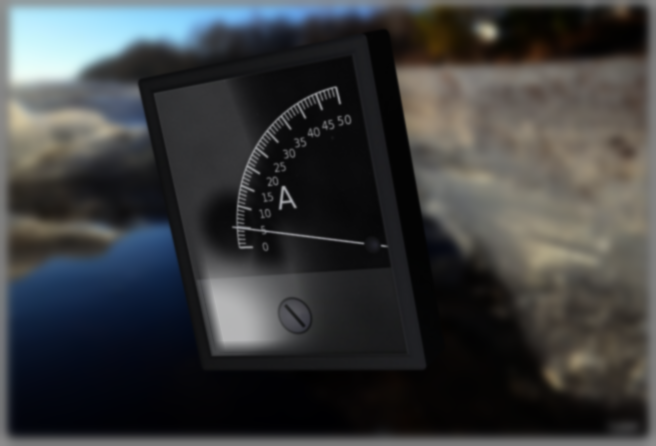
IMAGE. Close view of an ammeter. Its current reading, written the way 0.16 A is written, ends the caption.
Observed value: 5 A
